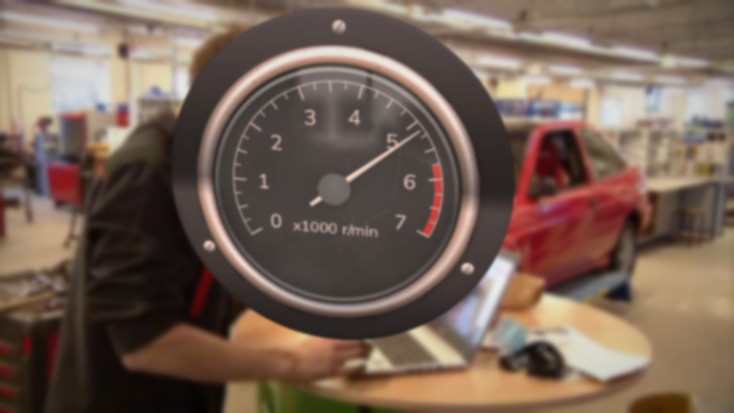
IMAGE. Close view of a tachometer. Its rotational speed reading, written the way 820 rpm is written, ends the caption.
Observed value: 5125 rpm
